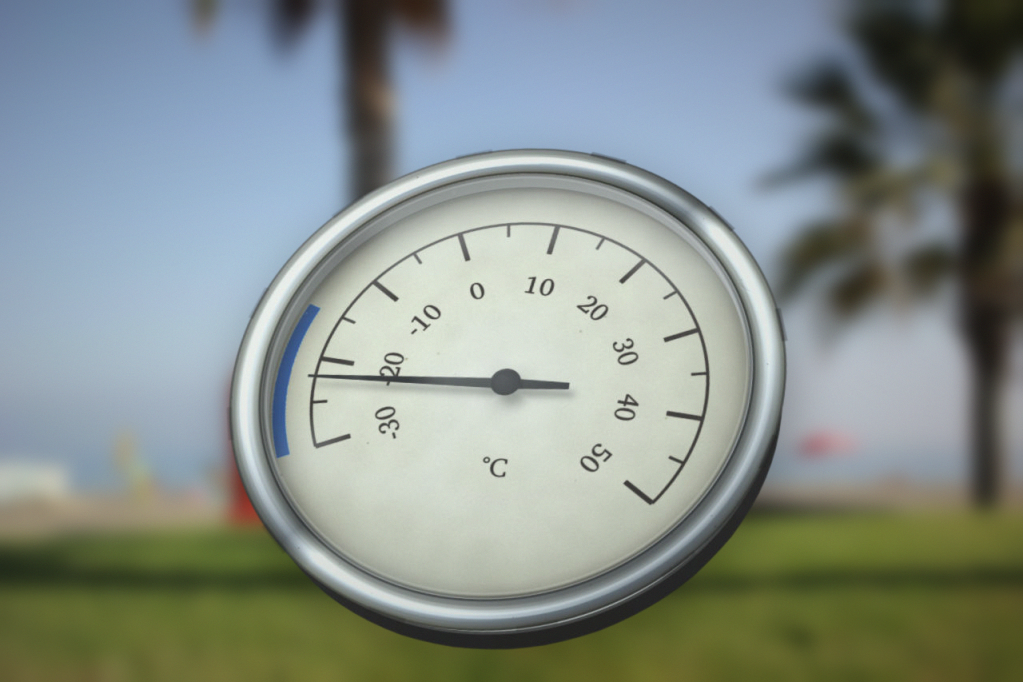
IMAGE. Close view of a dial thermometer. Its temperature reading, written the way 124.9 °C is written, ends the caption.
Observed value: -22.5 °C
